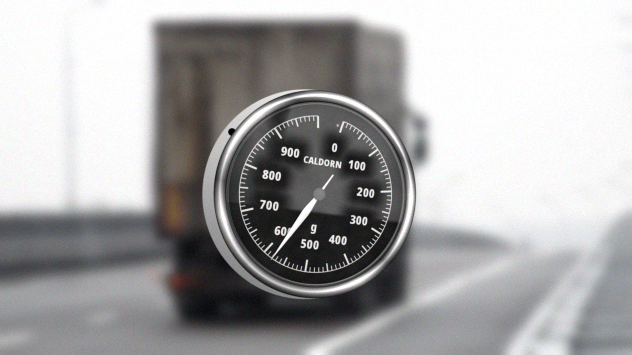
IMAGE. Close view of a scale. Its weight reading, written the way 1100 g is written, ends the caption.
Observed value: 580 g
